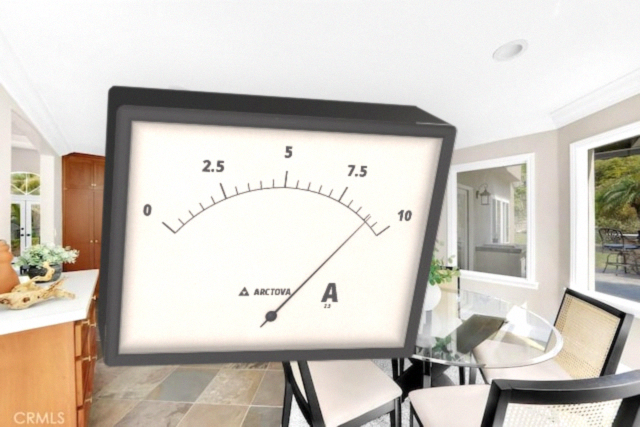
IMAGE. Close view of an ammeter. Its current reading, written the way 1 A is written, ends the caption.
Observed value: 9 A
